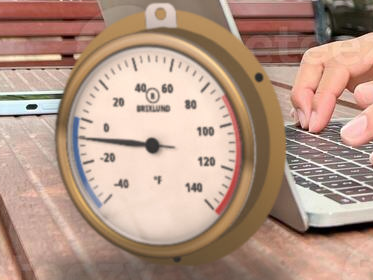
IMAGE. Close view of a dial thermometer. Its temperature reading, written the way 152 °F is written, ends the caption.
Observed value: -8 °F
